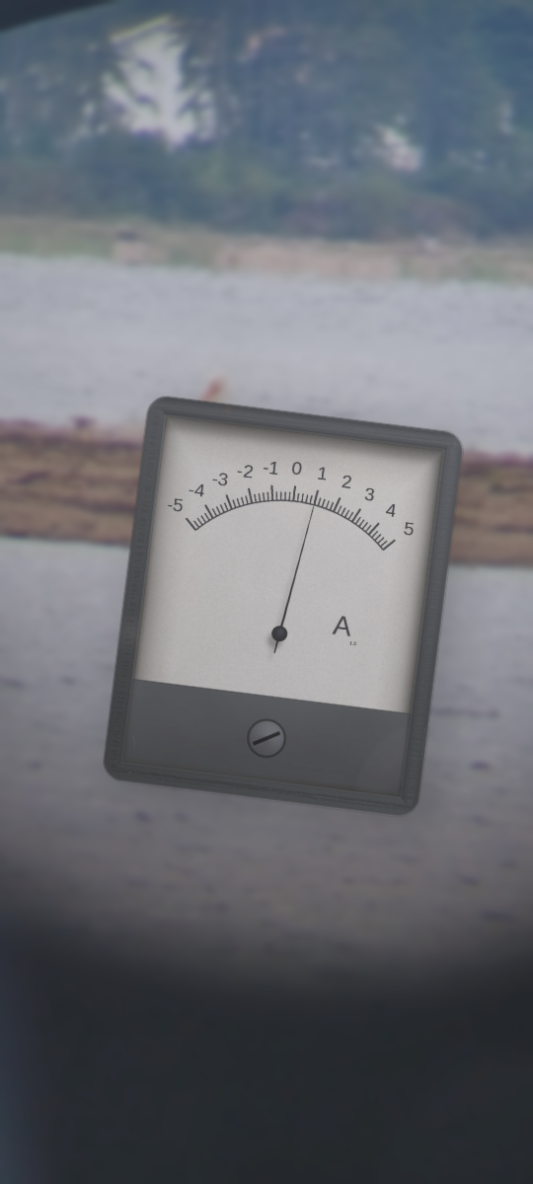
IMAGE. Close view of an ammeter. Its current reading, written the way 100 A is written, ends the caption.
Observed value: 1 A
